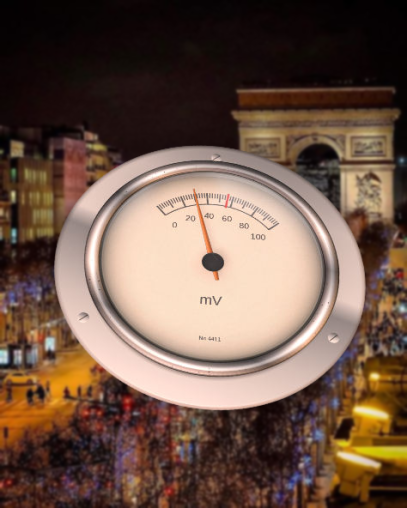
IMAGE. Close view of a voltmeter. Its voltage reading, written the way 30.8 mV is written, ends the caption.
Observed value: 30 mV
